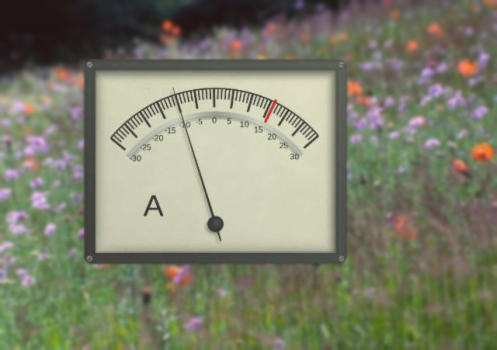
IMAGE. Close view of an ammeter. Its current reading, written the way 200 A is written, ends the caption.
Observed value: -10 A
